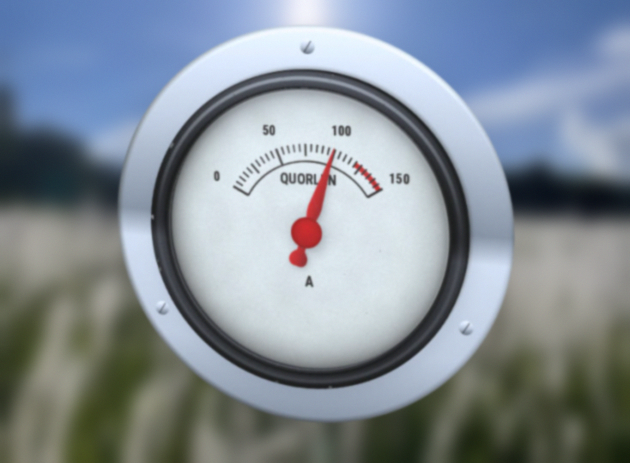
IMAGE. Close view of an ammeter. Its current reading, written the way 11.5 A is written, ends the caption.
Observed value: 100 A
